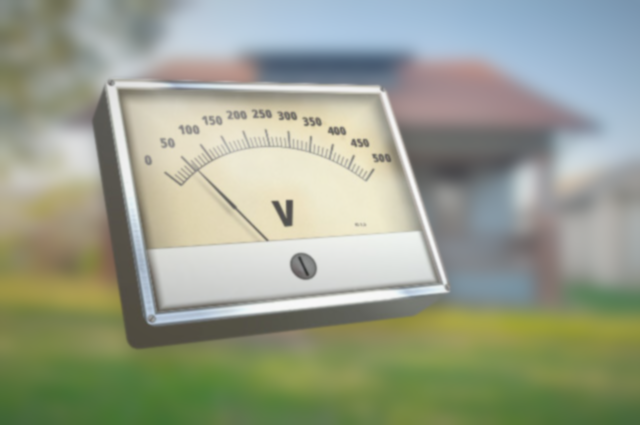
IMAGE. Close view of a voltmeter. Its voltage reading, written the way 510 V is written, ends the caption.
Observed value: 50 V
